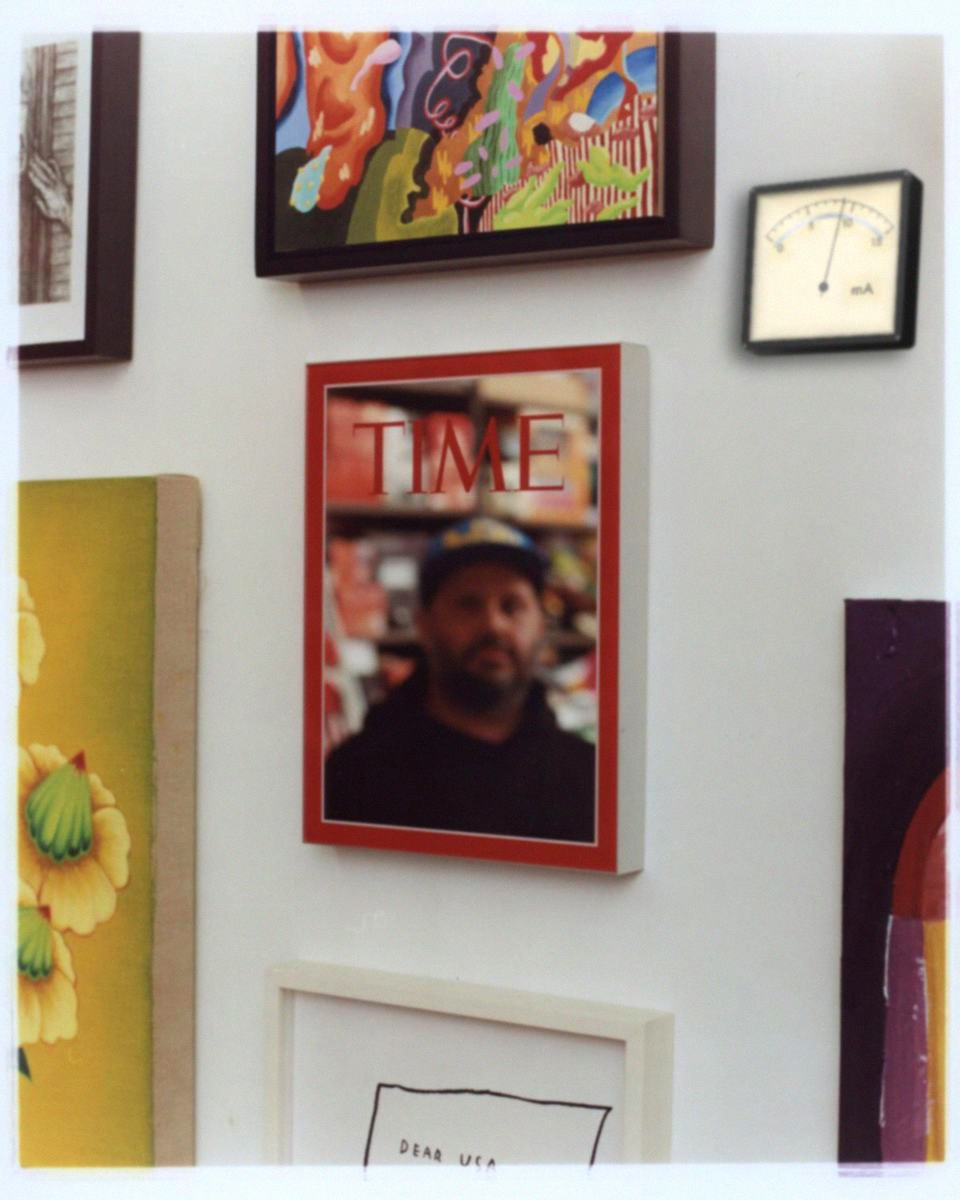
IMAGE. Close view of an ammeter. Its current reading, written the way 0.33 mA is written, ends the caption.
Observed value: 9 mA
